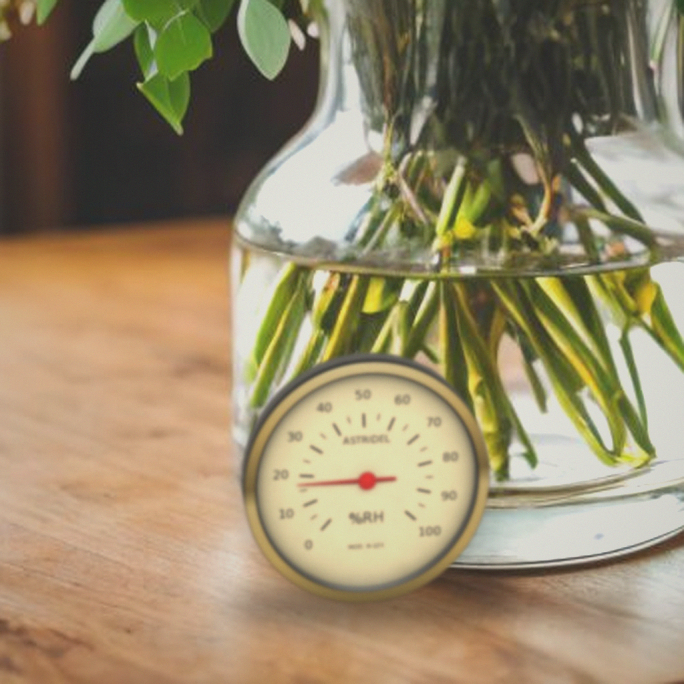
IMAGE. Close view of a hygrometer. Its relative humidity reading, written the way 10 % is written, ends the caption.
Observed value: 17.5 %
